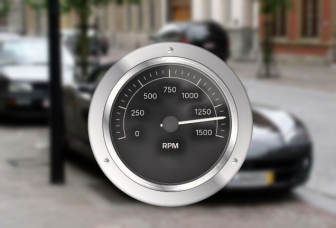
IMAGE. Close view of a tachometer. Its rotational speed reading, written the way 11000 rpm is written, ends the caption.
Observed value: 1350 rpm
